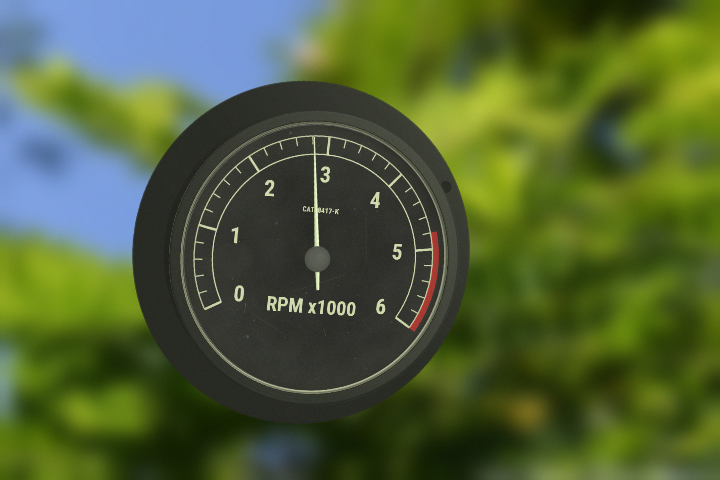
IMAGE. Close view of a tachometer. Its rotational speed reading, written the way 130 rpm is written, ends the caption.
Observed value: 2800 rpm
